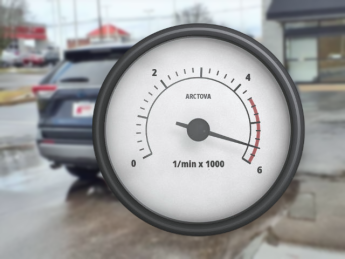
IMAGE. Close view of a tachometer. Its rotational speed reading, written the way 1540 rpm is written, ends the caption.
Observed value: 5600 rpm
